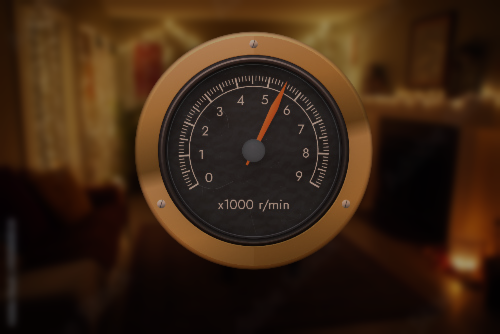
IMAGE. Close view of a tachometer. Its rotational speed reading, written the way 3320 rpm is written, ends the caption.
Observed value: 5500 rpm
